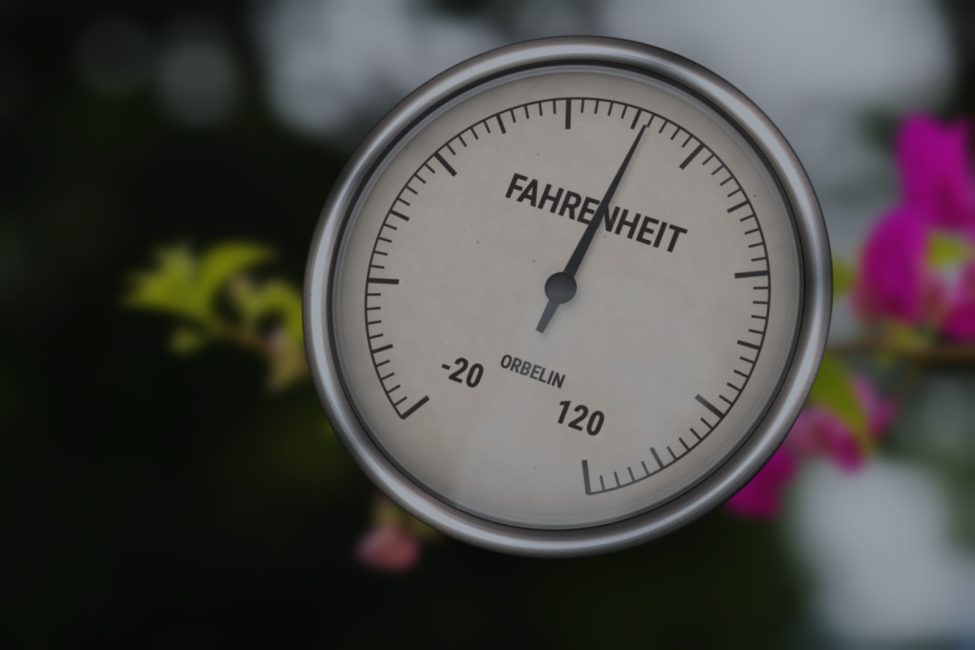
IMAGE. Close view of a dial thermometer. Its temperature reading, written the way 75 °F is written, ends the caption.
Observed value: 52 °F
